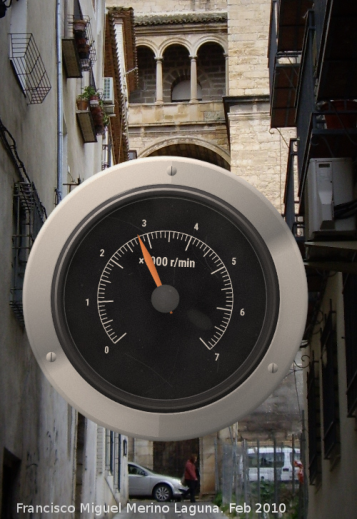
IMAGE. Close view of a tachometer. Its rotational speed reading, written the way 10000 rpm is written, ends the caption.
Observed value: 2800 rpm
